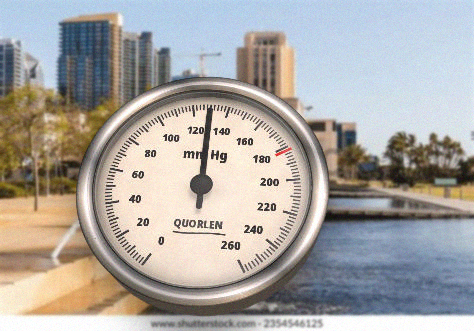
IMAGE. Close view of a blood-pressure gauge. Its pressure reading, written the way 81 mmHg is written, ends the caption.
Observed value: 130 mmHg
